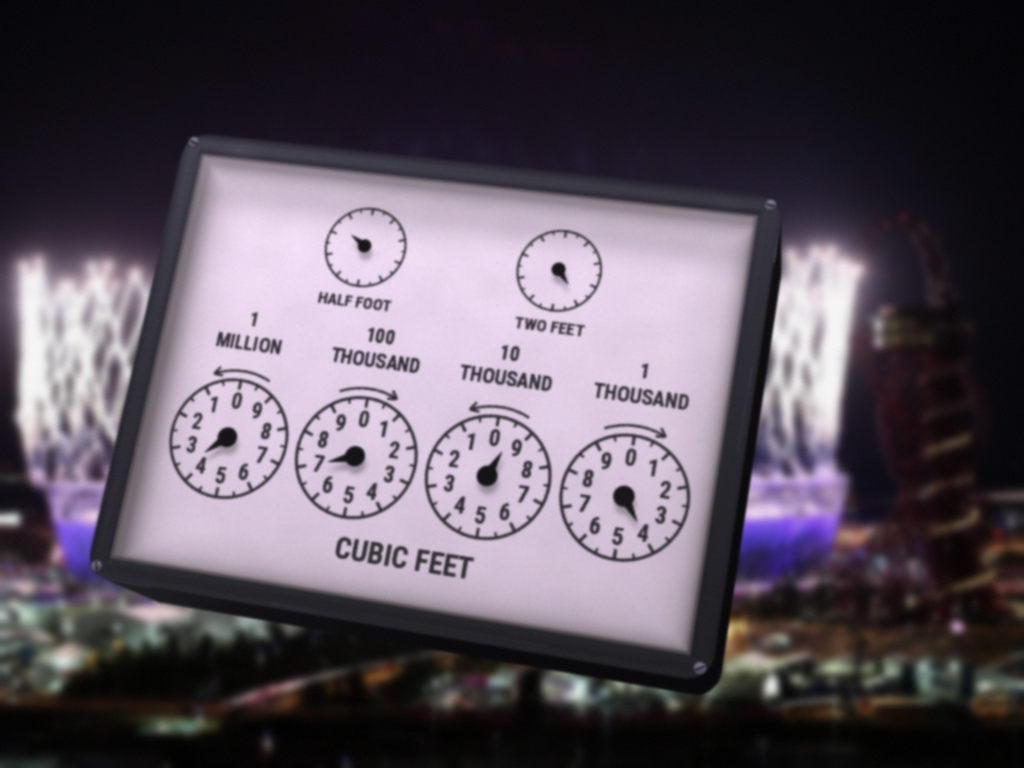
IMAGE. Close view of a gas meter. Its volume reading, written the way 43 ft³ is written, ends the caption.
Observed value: 369400 ft³
